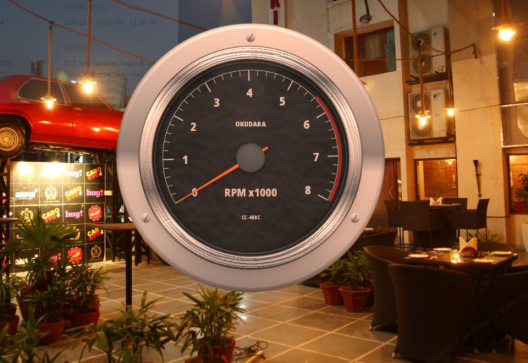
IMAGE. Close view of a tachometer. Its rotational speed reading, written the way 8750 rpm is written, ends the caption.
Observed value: 0 rpm
